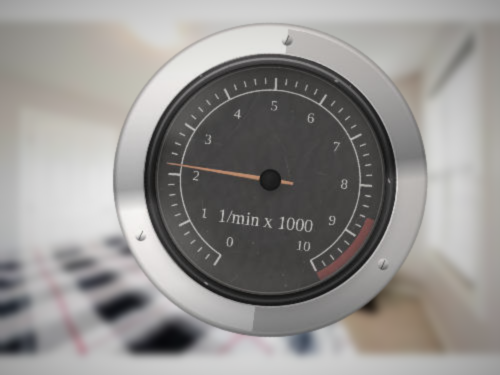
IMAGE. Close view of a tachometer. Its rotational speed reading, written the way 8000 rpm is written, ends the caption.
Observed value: 2200 rpm
